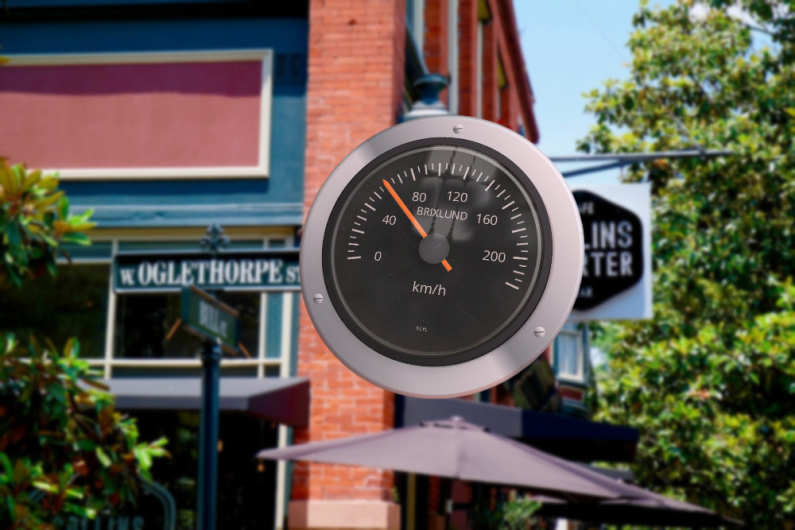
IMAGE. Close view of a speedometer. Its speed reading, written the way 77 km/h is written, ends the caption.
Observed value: 60 km/h
